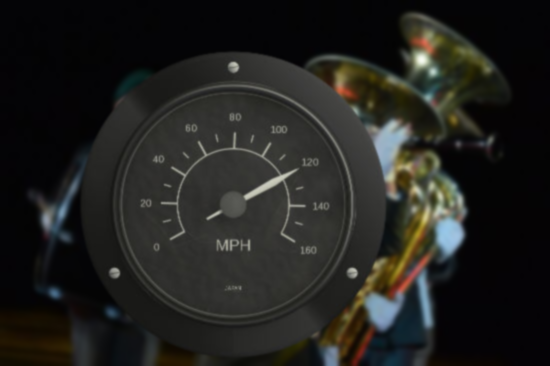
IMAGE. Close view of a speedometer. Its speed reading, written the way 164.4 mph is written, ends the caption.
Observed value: 120 mph
